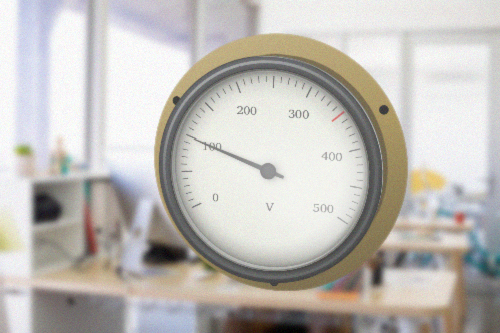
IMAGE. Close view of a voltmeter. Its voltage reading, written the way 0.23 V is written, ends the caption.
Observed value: 100 V
